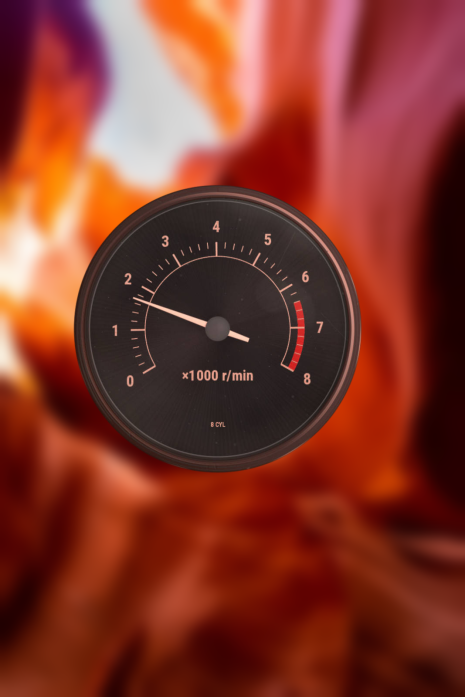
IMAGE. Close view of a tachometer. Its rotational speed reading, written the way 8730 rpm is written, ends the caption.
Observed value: 1700 rpm
